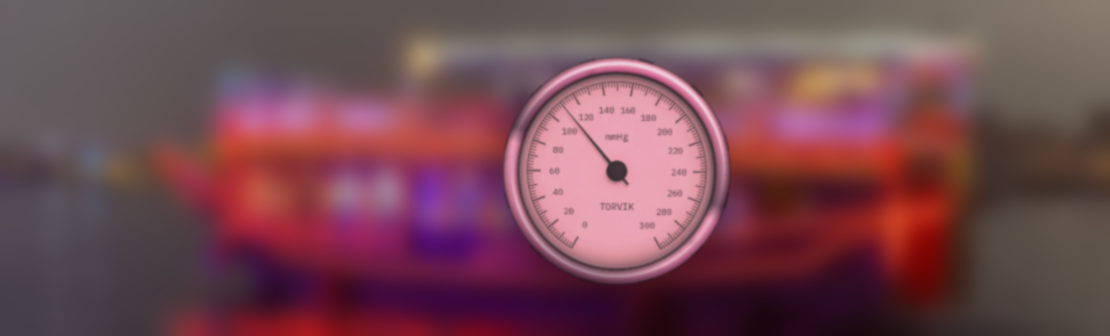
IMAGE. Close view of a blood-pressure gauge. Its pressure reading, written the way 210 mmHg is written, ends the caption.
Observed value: 110 mmHg
